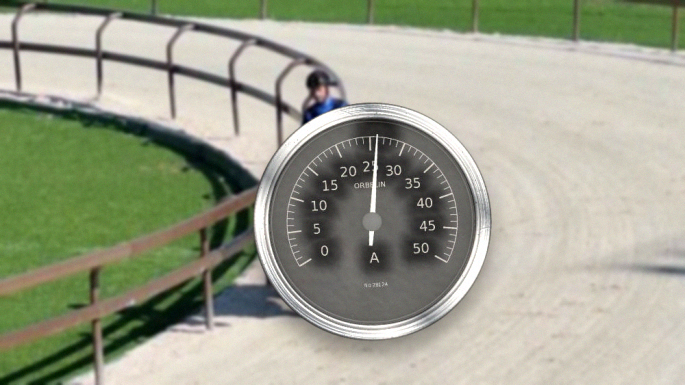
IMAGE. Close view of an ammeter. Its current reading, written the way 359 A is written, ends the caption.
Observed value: 26 A
